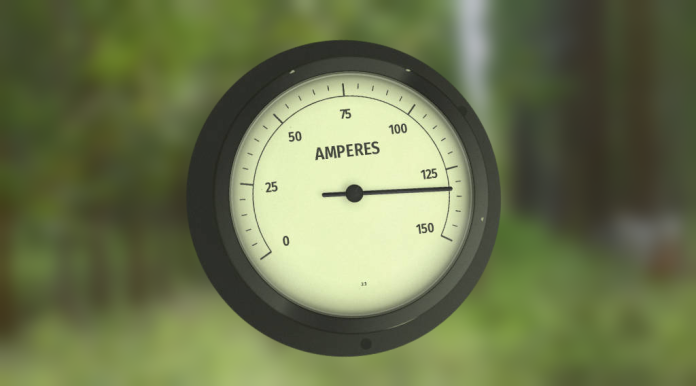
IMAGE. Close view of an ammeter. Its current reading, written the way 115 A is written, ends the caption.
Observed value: 132.5 A
